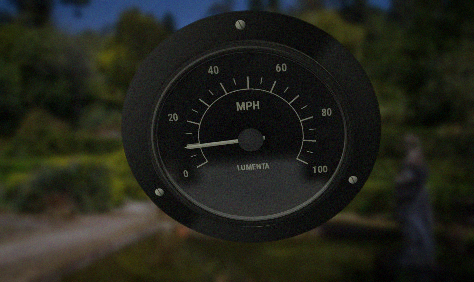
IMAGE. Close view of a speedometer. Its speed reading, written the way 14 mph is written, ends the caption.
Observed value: 10 mph
